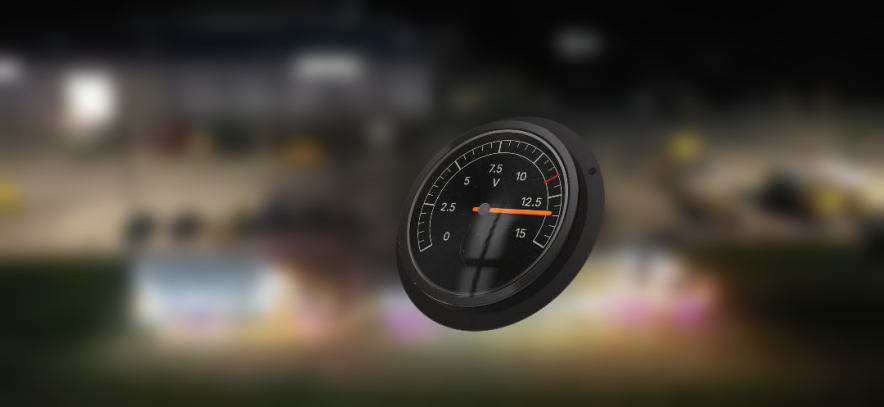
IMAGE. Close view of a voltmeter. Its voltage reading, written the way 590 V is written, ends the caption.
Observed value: 13.5 V
